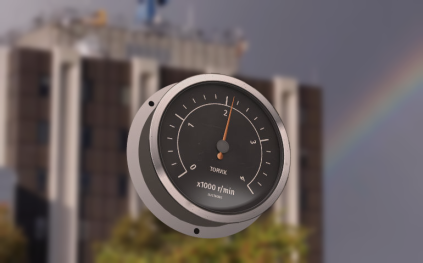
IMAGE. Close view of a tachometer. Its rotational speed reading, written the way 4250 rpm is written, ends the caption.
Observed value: 2100 rpm
